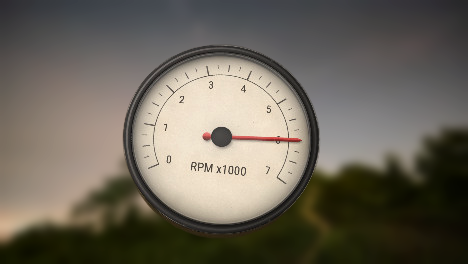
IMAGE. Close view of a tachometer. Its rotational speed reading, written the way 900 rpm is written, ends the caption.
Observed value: 6000 rpm
